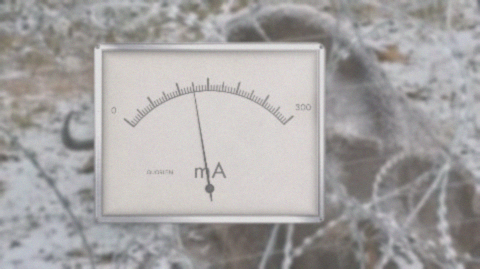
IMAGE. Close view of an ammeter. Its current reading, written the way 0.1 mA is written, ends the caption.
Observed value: 125 mA
